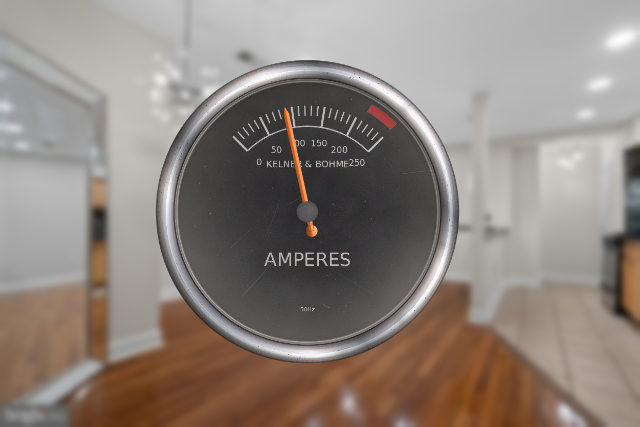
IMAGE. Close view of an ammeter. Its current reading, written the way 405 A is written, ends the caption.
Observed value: 90 A
